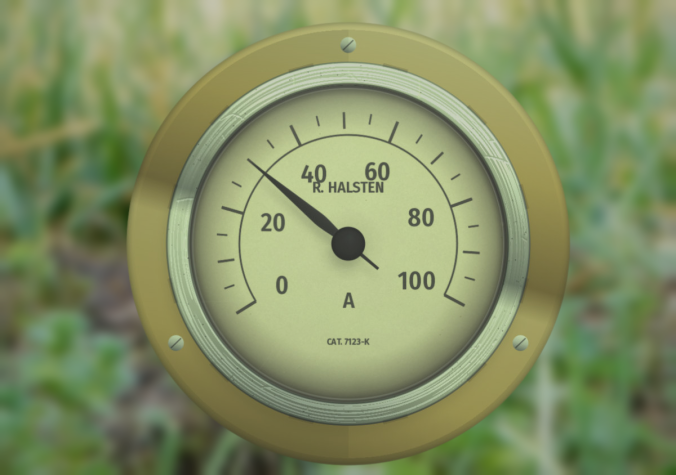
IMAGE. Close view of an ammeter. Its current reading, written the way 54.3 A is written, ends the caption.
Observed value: 30 A
